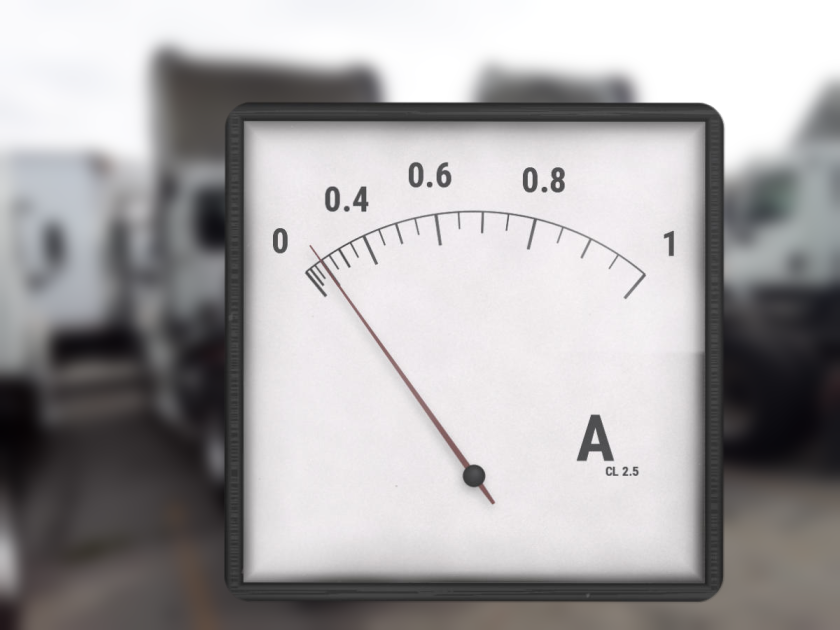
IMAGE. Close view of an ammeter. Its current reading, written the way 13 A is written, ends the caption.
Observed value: 0.2 A
